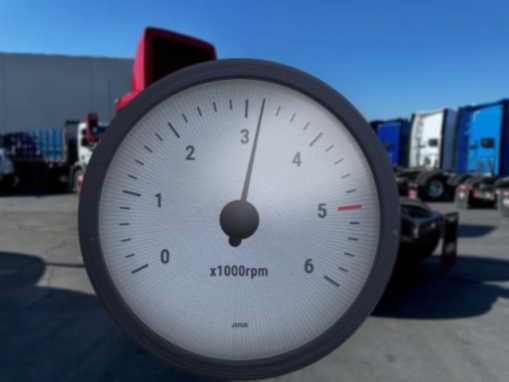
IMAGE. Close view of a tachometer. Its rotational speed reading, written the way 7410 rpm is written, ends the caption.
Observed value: 3200 rpm
